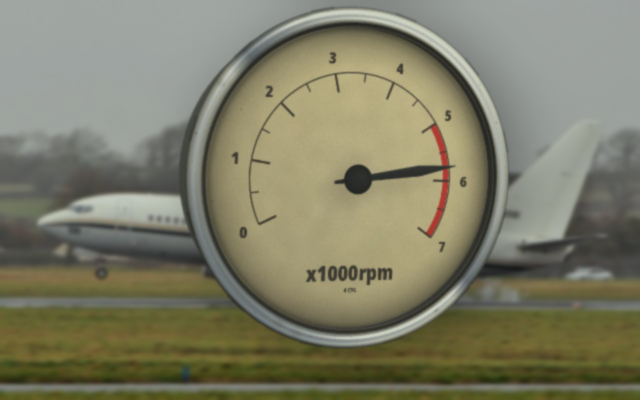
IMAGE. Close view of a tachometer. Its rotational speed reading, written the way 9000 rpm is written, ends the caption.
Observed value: 5750 rpm
